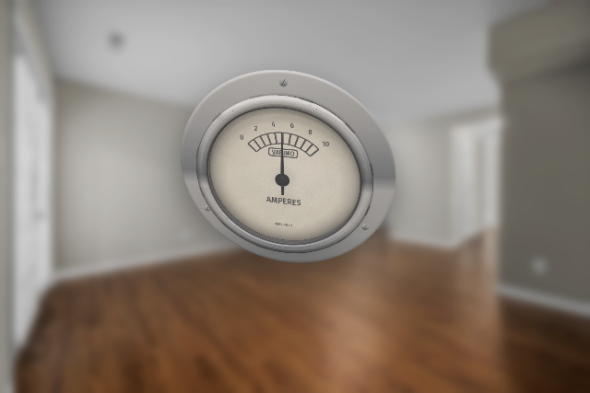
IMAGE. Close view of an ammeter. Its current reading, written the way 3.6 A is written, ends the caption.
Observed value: 5 A
